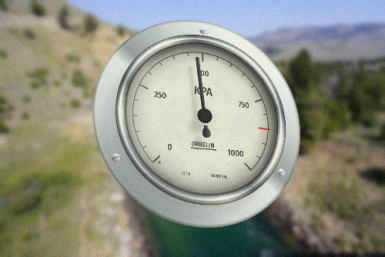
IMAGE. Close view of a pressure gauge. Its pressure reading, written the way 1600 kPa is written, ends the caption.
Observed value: 475 kPa
